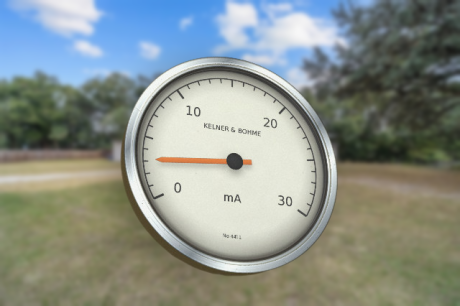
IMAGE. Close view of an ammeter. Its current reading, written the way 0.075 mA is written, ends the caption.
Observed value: 3 mA
